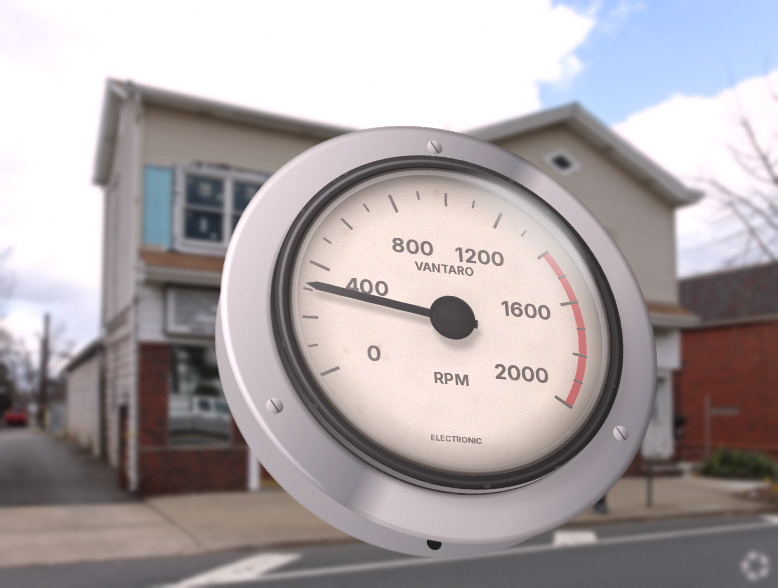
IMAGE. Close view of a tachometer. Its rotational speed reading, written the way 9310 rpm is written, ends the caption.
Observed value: 300 rpm
